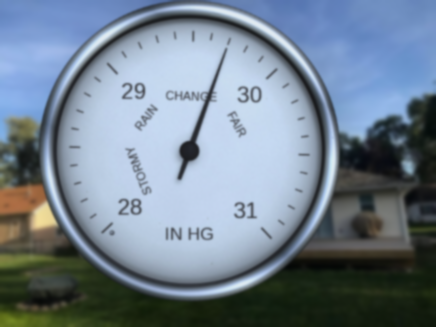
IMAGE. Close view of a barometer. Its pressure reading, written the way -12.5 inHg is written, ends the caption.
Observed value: 29.7 inHg
